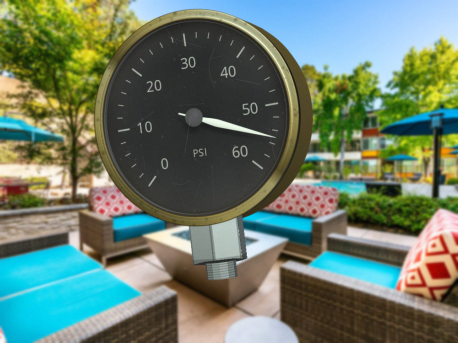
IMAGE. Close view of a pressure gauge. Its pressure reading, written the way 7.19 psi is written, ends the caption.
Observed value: 55 psi
